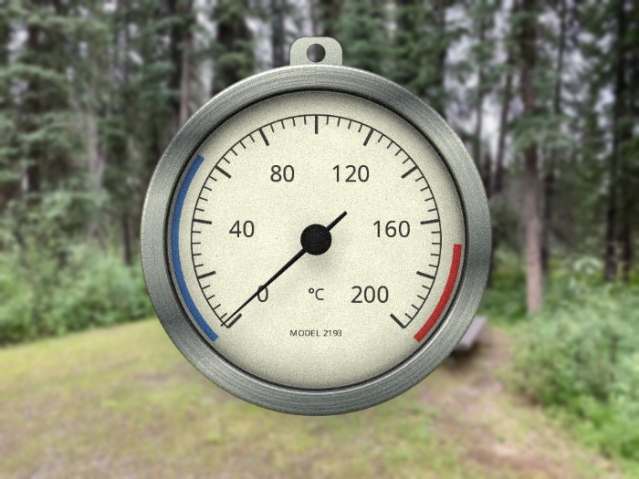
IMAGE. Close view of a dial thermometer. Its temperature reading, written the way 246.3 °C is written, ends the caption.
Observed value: 2 °C
